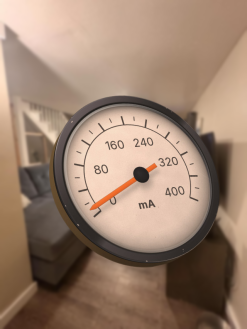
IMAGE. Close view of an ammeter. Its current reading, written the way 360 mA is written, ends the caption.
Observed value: 10 mA
